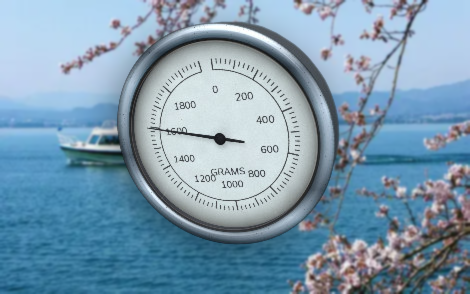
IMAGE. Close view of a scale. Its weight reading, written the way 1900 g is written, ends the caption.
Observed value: 1600 g
